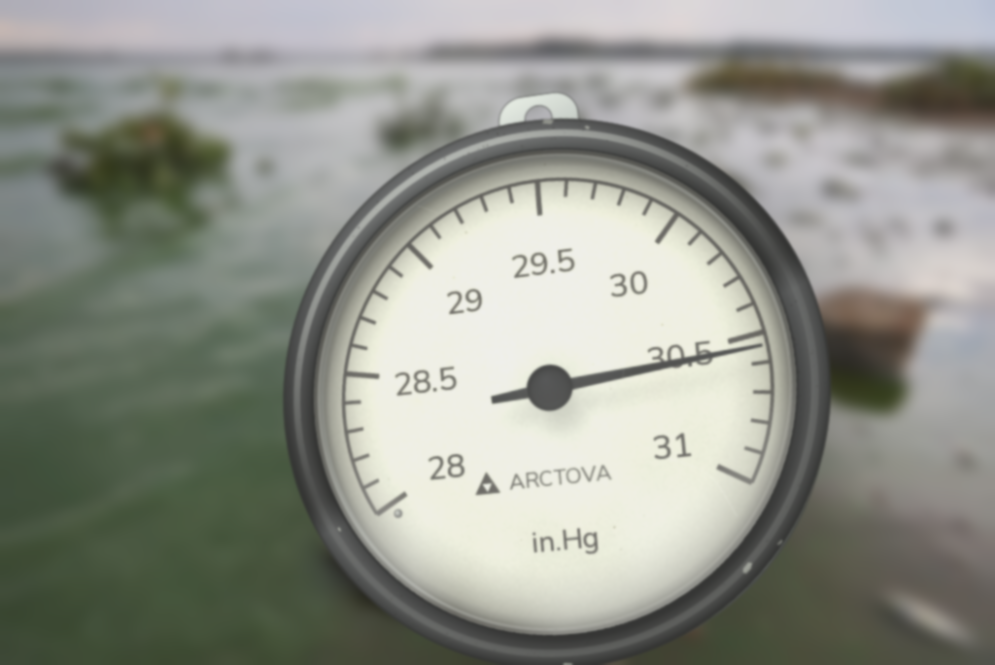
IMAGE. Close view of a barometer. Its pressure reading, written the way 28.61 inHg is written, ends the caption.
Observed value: 30.55 inHg
